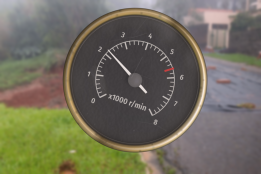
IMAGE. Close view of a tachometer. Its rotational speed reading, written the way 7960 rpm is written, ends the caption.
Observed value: 2200 rpm
